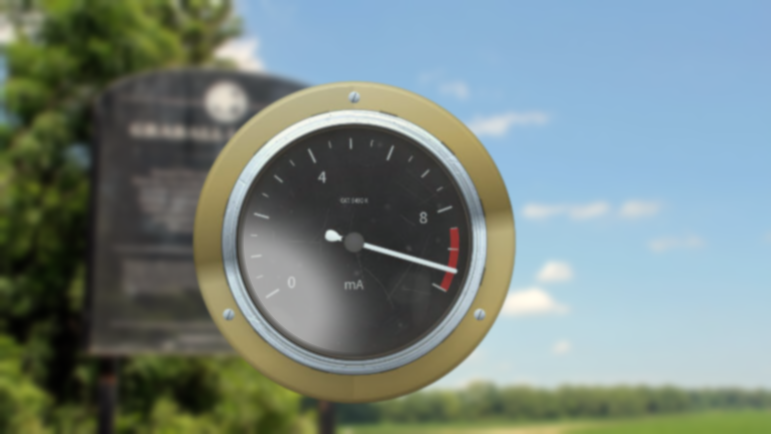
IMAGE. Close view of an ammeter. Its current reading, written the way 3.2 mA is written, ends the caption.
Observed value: 9.5 mA
